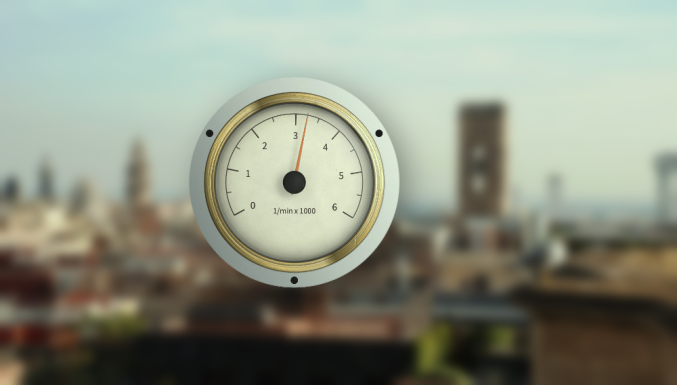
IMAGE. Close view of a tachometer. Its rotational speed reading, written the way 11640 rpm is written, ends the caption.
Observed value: 3250 rpm
